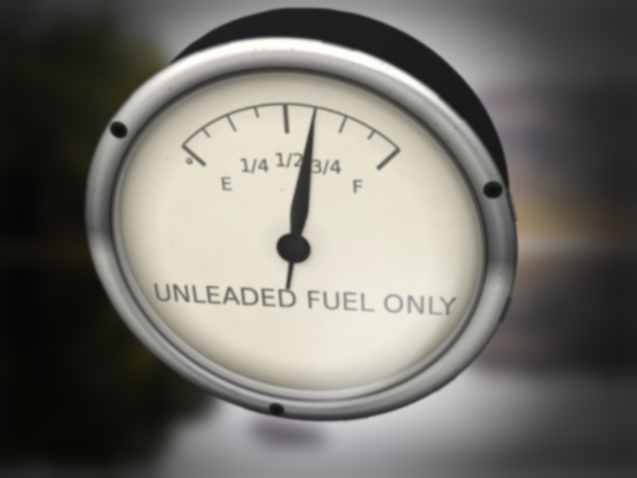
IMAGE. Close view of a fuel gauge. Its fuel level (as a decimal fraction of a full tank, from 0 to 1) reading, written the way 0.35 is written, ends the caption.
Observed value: 0.625
